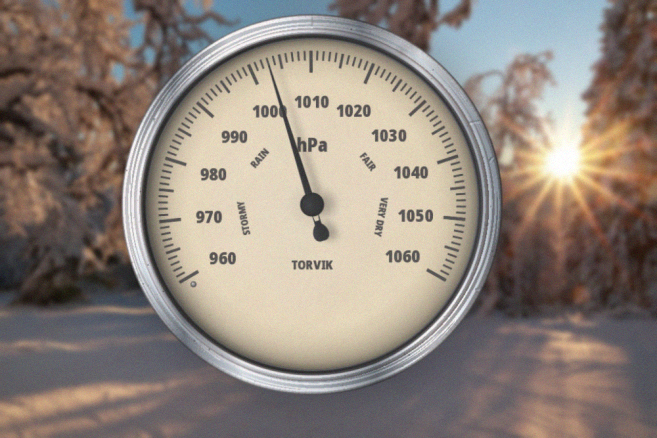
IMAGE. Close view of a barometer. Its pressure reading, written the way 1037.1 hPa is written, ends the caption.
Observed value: 1003 hPa
